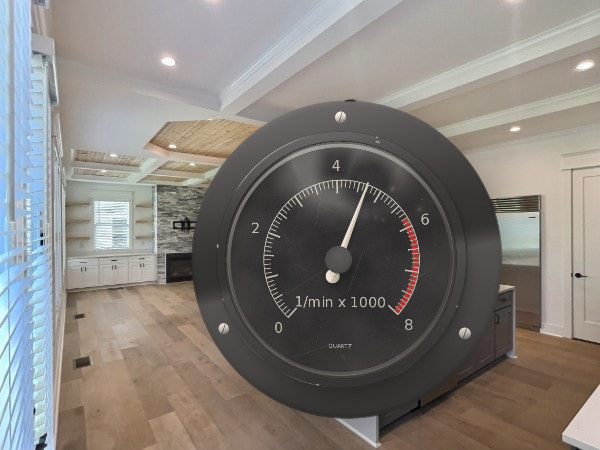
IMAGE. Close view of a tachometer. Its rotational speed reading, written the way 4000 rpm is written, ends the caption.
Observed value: 4700 rpm
